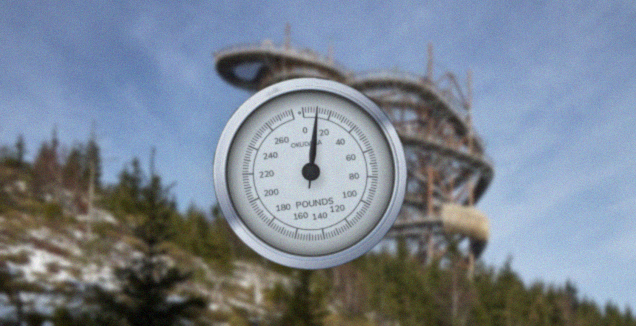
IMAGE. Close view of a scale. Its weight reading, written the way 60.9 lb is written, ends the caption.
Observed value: 10 lb
